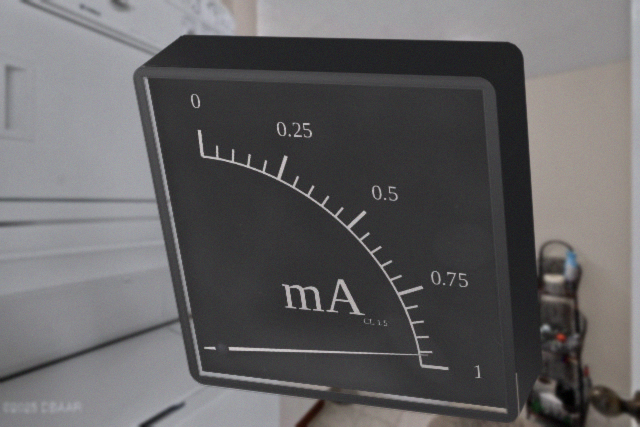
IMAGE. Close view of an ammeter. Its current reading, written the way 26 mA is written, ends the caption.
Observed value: 0.95 mA
